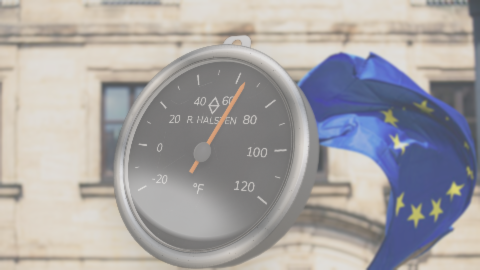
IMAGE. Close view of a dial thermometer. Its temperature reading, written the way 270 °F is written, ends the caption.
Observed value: 65 °F
